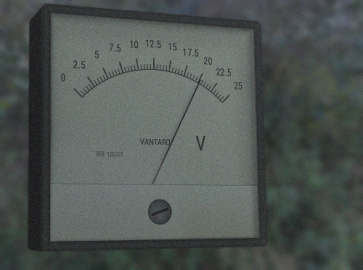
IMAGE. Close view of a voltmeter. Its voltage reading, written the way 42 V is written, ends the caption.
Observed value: 20 V
